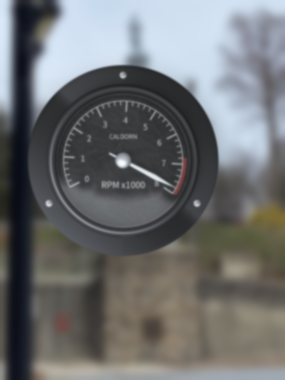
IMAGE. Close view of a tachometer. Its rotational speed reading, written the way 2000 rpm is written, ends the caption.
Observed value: 7800 rpm
